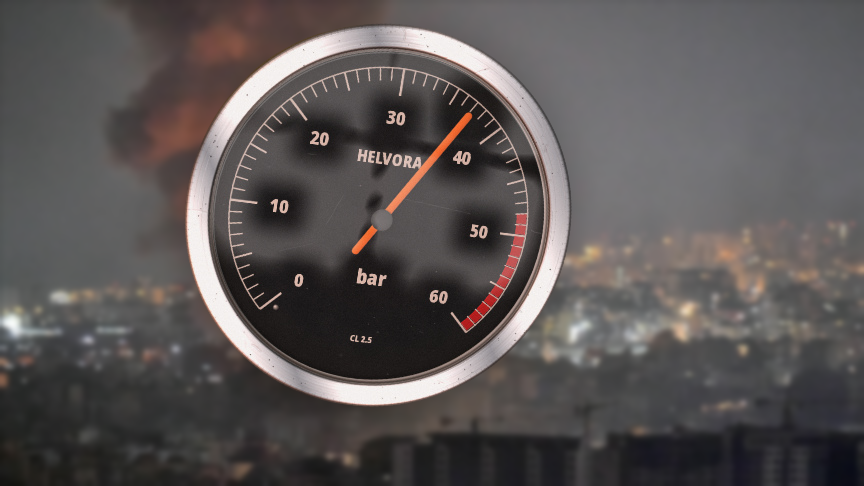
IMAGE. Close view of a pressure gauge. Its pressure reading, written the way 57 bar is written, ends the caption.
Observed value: 37 bar
